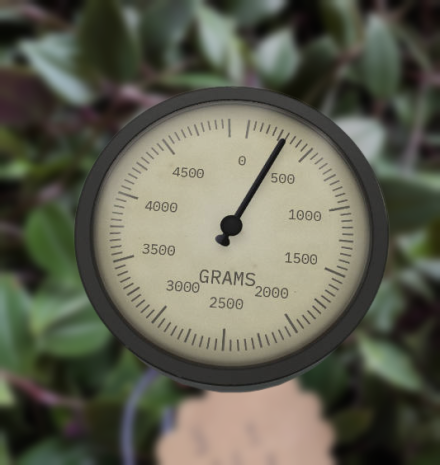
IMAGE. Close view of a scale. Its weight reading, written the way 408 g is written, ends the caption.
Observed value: 300 g
